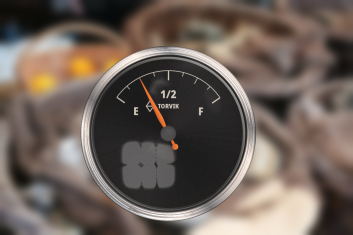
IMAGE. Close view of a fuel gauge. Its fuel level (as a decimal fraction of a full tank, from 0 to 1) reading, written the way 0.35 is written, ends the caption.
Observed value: 0.25
